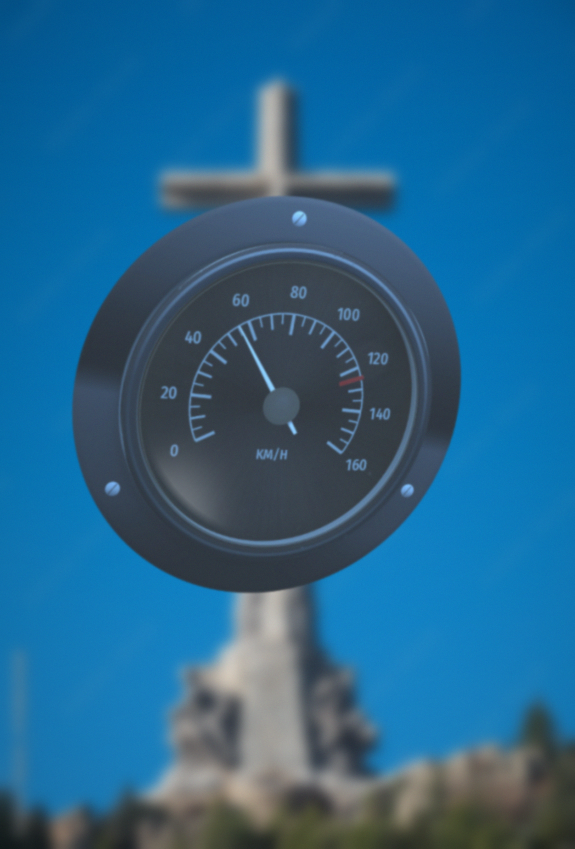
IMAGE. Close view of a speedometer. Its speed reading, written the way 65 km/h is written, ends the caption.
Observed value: 55 km/h
